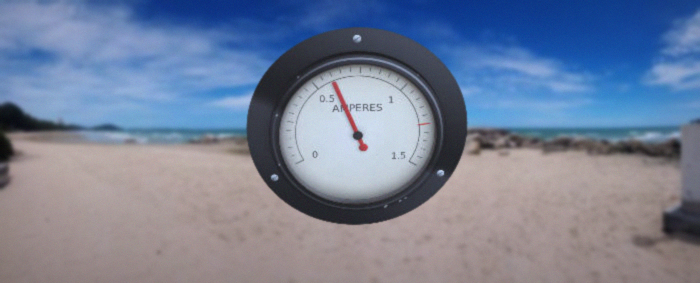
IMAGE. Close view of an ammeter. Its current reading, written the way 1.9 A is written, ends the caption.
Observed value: 0.6 A
